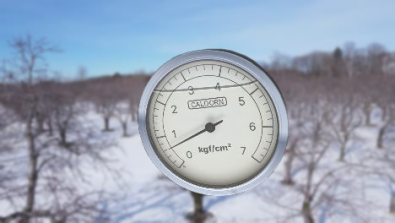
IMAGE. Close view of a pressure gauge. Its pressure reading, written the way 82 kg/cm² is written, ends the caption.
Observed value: 0.6 kg/cm²
